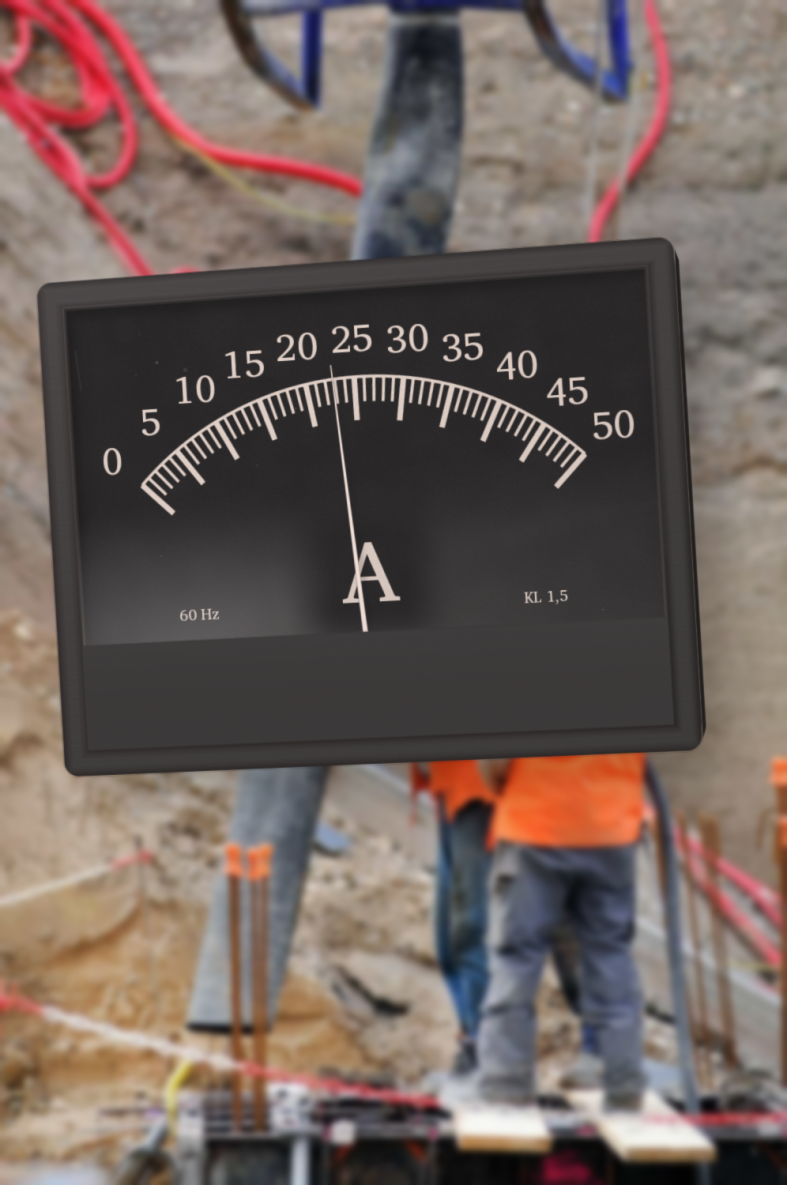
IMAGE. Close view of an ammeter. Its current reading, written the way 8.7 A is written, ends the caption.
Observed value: 23 A
